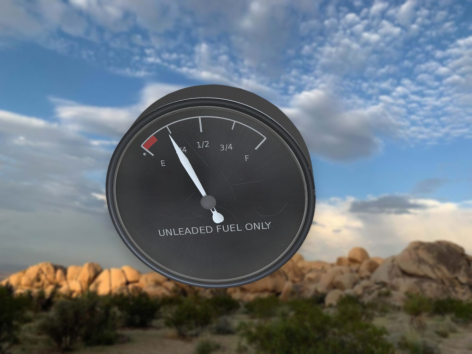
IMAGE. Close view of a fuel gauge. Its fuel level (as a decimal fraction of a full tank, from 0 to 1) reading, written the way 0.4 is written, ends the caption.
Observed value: 0.25
